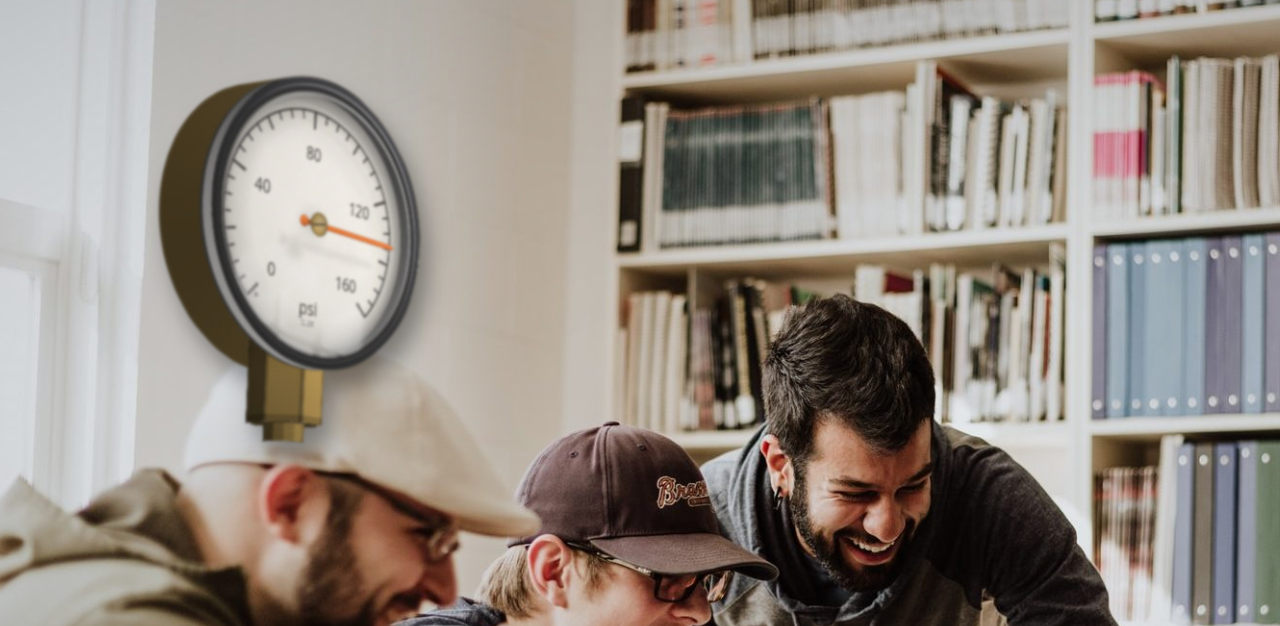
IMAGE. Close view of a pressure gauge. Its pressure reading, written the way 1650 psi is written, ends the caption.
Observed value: 135 psi
